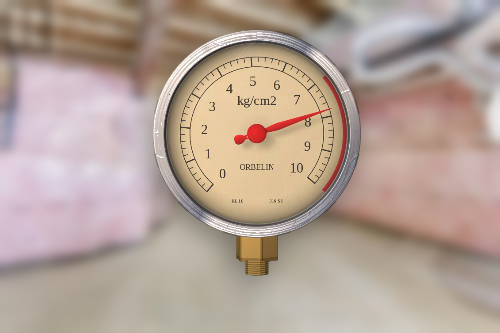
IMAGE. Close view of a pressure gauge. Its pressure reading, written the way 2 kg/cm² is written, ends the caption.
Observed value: 7.8 kg/cm²
